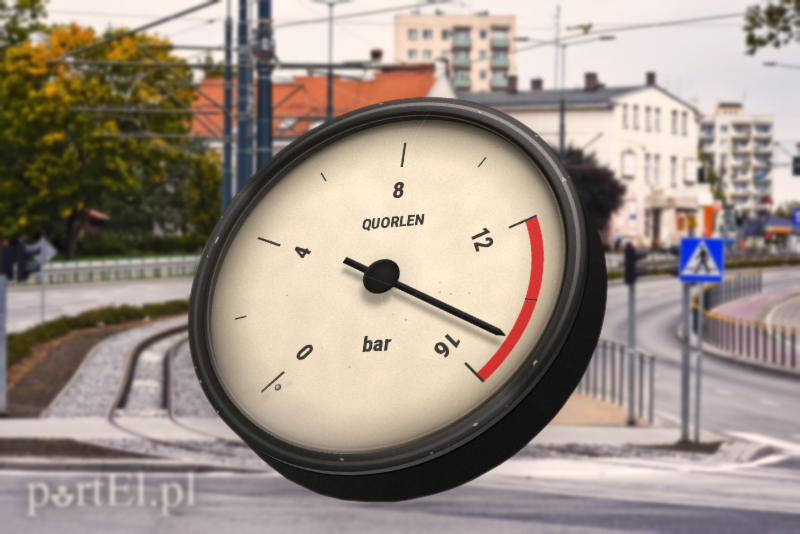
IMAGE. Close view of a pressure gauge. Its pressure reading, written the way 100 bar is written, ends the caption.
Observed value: 15 bar
